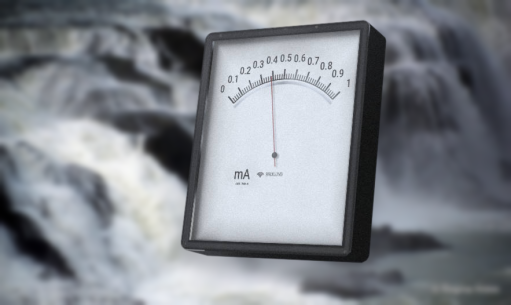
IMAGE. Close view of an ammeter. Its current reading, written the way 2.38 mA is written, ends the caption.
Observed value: 0.4 mA
